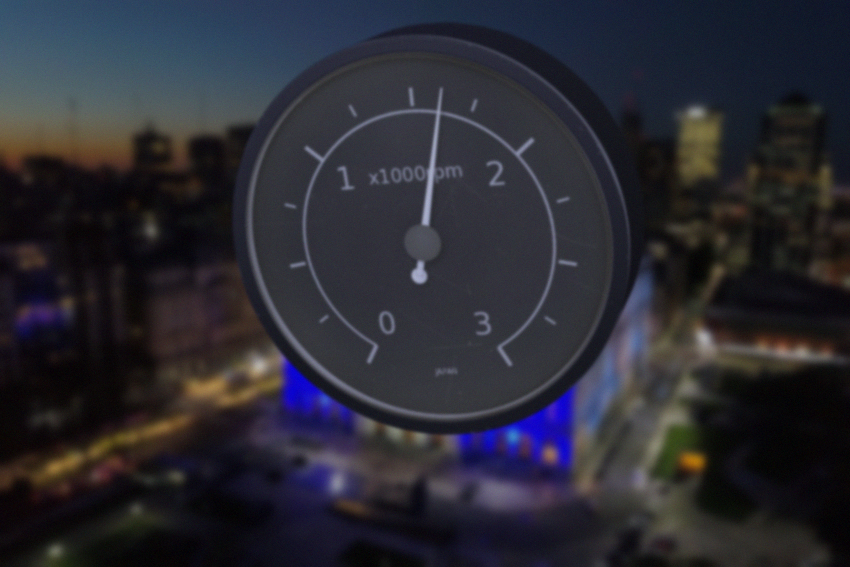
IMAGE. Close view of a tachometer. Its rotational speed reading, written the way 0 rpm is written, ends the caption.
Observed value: 1625 rpm
